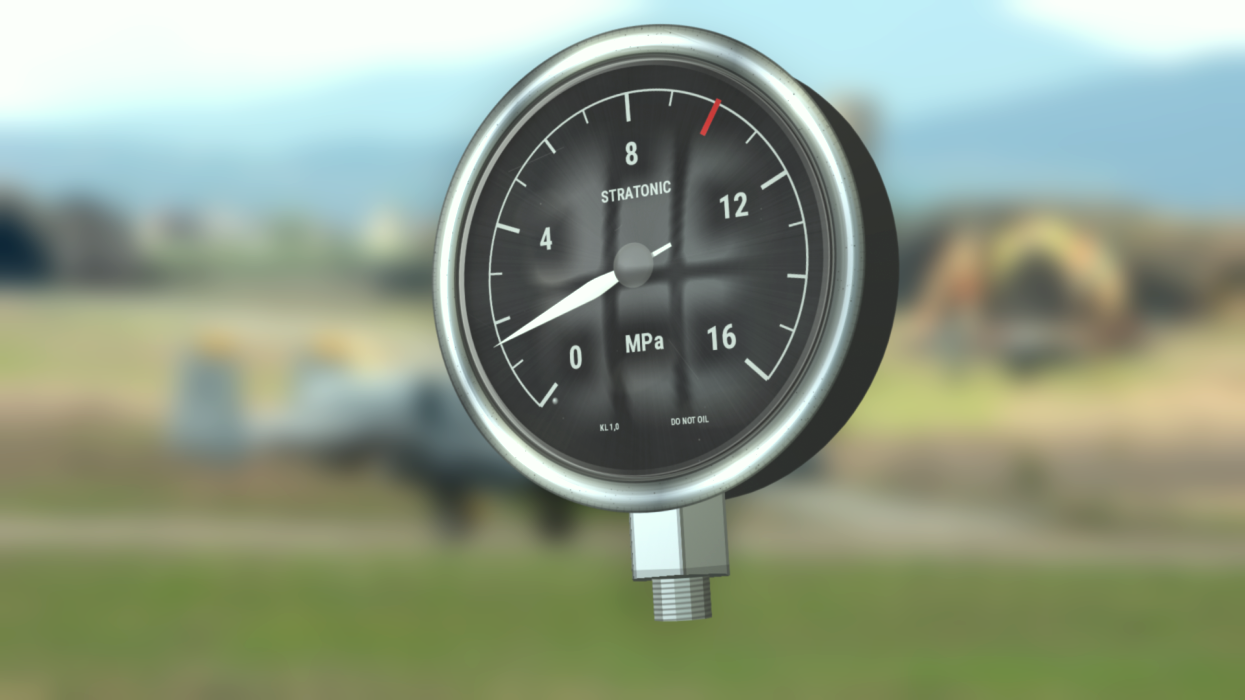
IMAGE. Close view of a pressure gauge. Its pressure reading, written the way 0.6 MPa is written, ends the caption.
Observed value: 1.5 MPa
